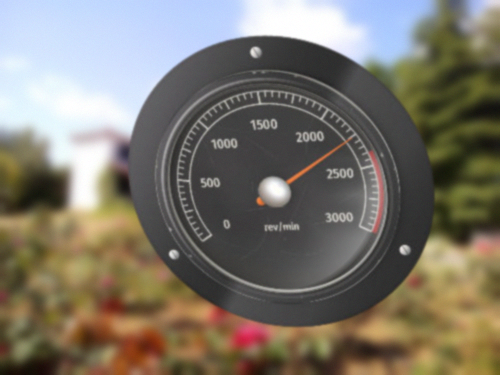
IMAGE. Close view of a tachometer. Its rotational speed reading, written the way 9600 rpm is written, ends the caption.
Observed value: 2250 rpm
